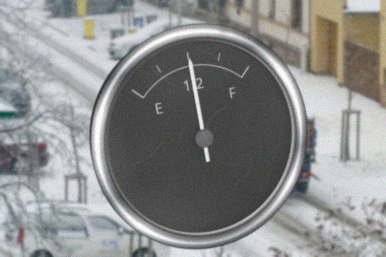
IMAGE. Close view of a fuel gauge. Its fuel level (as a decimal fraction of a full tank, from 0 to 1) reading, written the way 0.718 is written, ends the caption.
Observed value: 0.5
